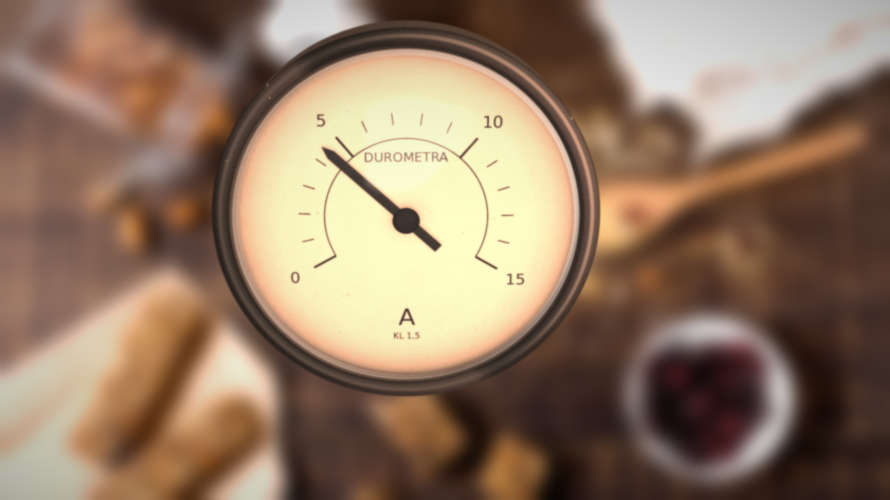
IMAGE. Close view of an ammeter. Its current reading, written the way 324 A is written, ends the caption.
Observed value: 4.5 A
